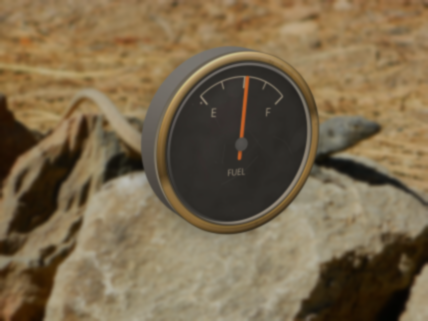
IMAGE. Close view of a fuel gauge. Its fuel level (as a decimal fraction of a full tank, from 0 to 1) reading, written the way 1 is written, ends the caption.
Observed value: 0.5
